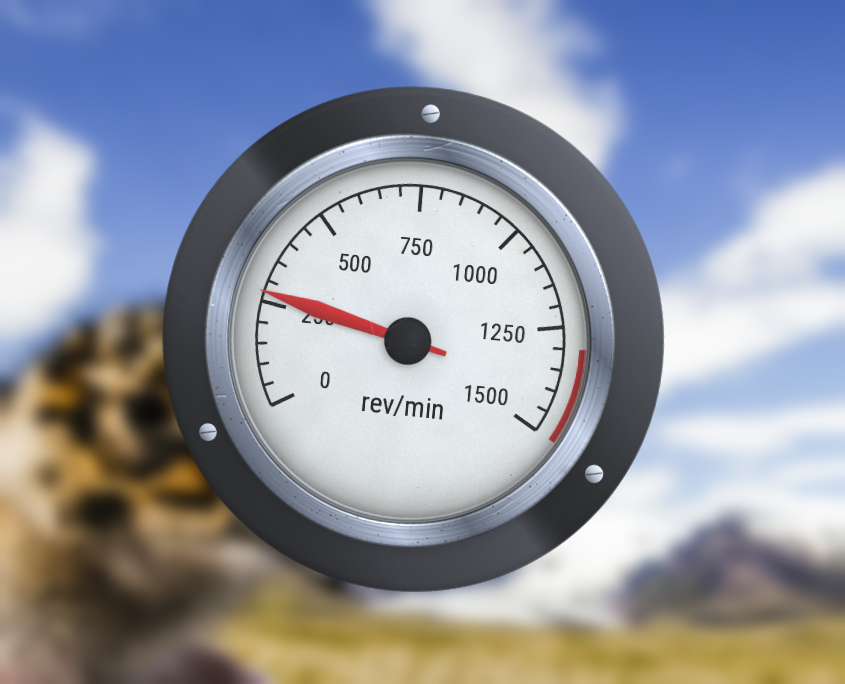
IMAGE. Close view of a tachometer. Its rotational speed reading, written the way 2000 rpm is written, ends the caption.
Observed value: 275 rpm
